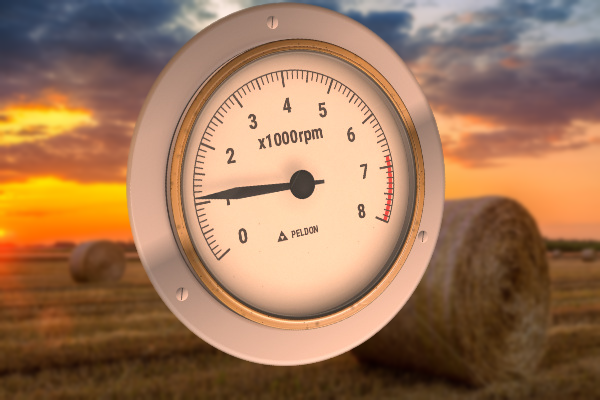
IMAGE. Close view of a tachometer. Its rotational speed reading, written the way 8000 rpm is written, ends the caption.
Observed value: 1100 rpm
